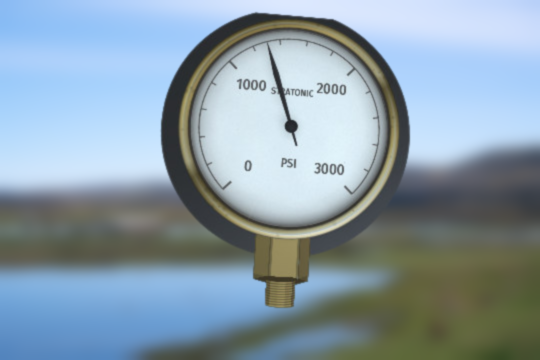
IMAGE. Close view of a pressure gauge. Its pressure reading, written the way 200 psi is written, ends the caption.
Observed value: 1300 psi
